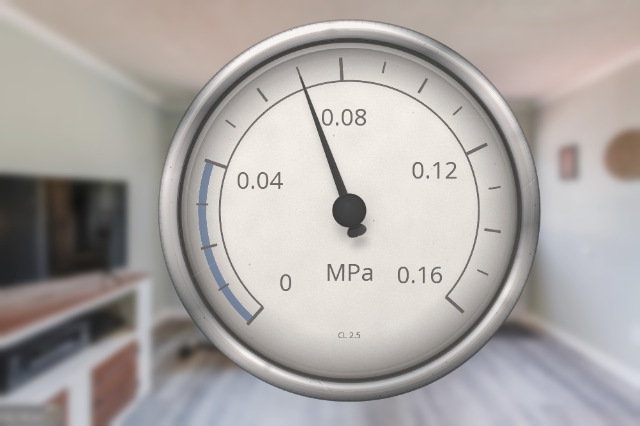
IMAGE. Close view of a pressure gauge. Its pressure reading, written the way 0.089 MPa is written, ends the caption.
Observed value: 0.07 MPa
